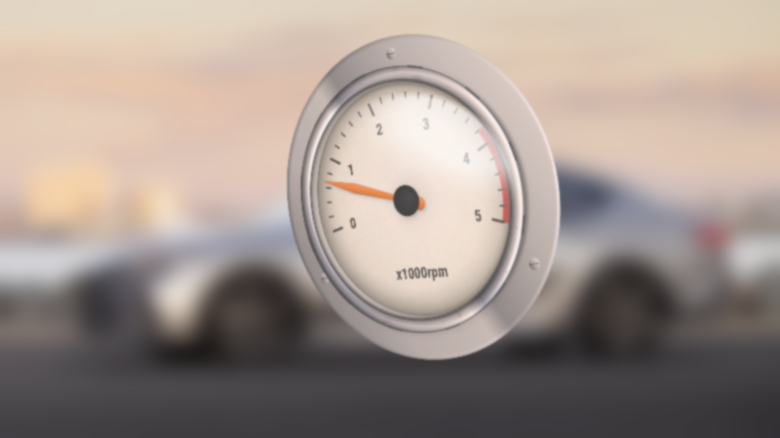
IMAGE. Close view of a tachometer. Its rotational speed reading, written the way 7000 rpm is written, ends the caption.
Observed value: 700 rpm
